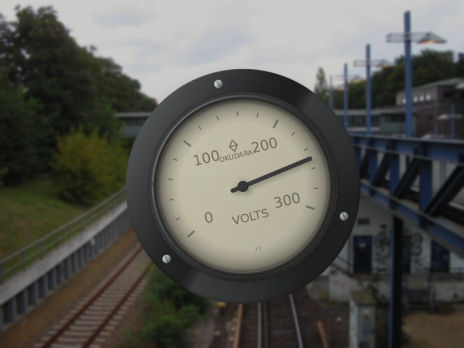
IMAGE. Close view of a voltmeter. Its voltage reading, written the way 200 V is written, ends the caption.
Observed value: 250 V
